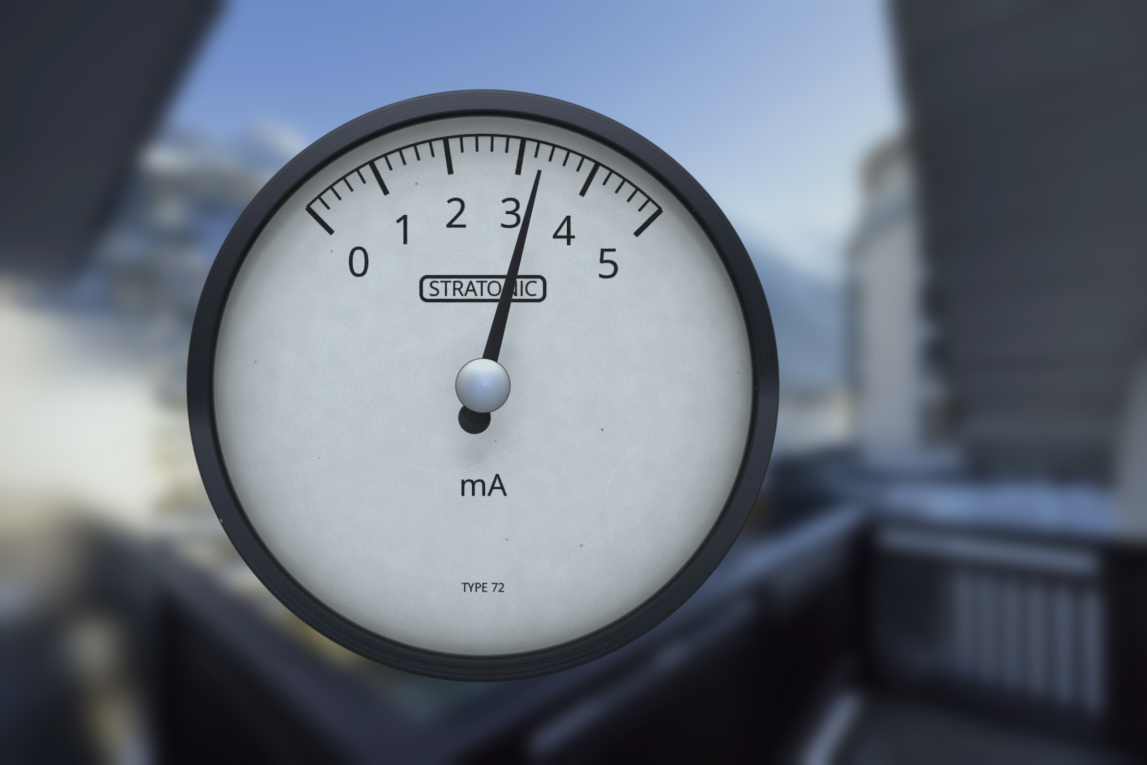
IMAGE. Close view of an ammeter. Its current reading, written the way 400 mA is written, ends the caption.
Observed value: 3.3 mA
